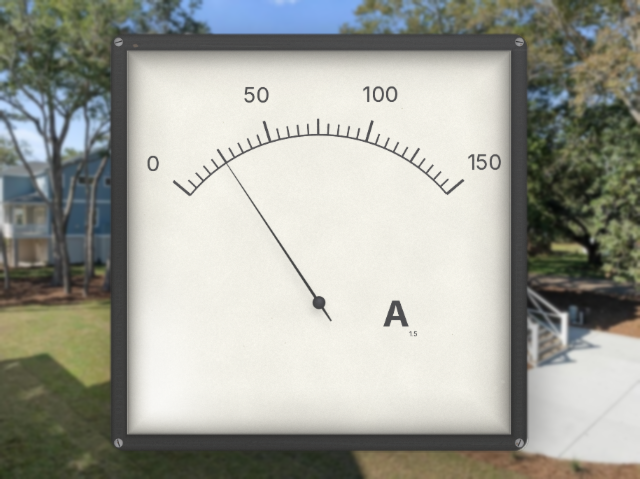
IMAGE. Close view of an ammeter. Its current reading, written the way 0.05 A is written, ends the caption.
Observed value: 25 A
